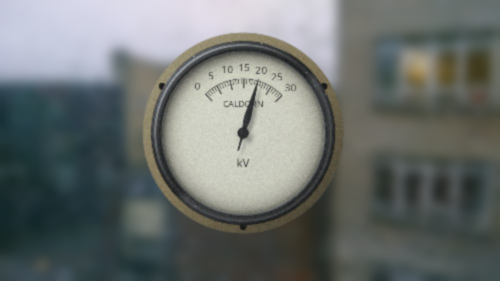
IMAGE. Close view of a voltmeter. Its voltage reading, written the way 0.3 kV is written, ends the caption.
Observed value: 20 kV
